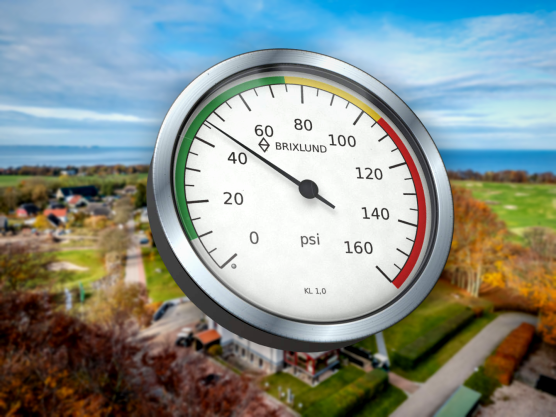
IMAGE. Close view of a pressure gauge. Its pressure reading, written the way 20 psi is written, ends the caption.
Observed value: 45 psi
